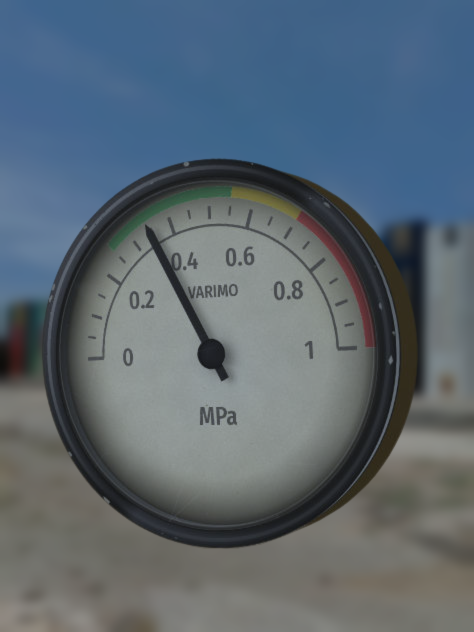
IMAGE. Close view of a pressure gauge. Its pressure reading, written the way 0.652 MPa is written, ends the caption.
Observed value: 0.35 MPa
